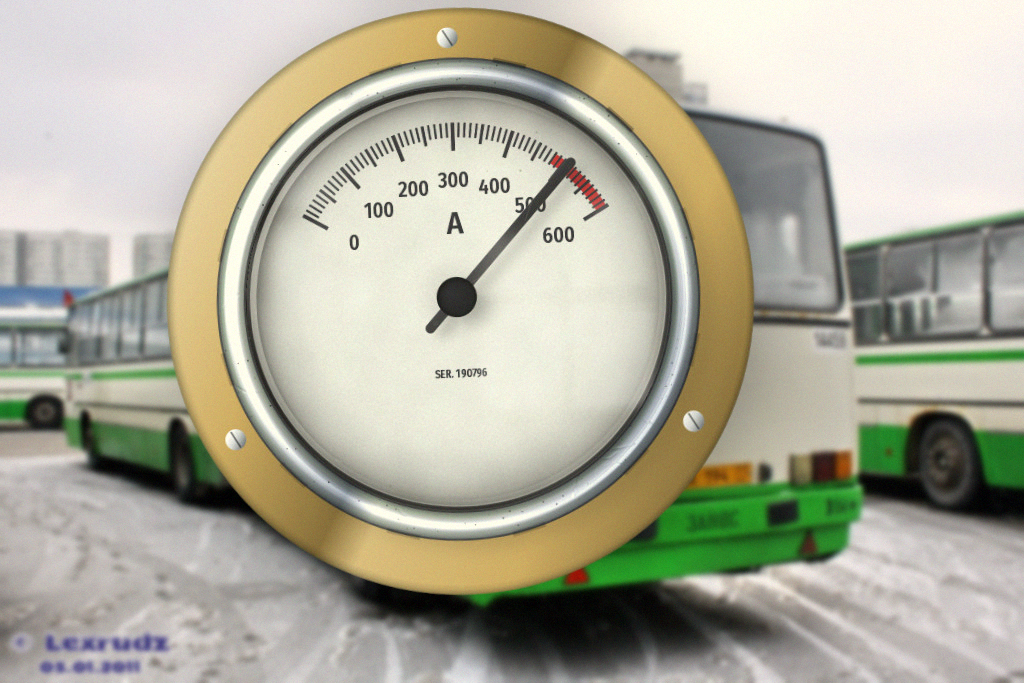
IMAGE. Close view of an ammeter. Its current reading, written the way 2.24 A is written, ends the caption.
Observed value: 510 A
